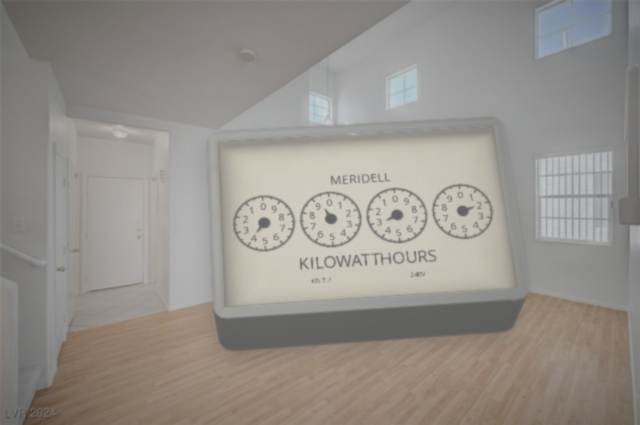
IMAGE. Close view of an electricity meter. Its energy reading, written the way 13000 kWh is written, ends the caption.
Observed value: 3932 kWh
